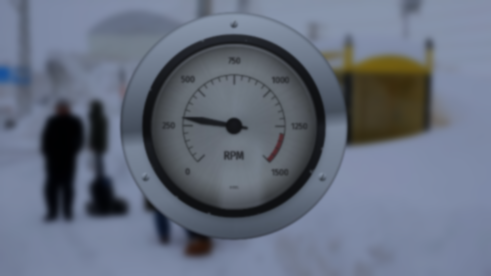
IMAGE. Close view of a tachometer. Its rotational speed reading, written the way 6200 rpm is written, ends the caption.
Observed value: 300 rpm
